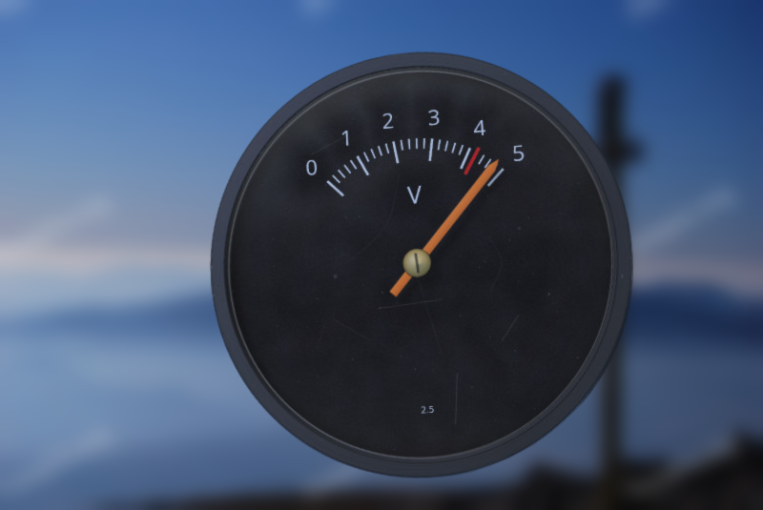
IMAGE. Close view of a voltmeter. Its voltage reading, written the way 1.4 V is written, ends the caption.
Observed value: 4.8 V
